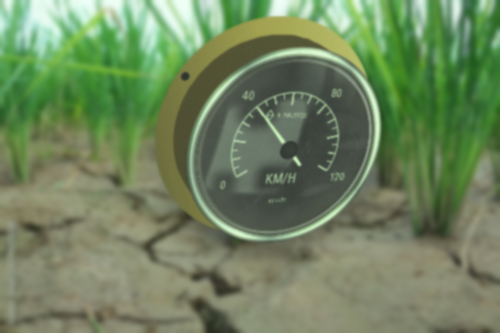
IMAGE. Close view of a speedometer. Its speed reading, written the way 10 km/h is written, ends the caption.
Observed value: 40 km/h
